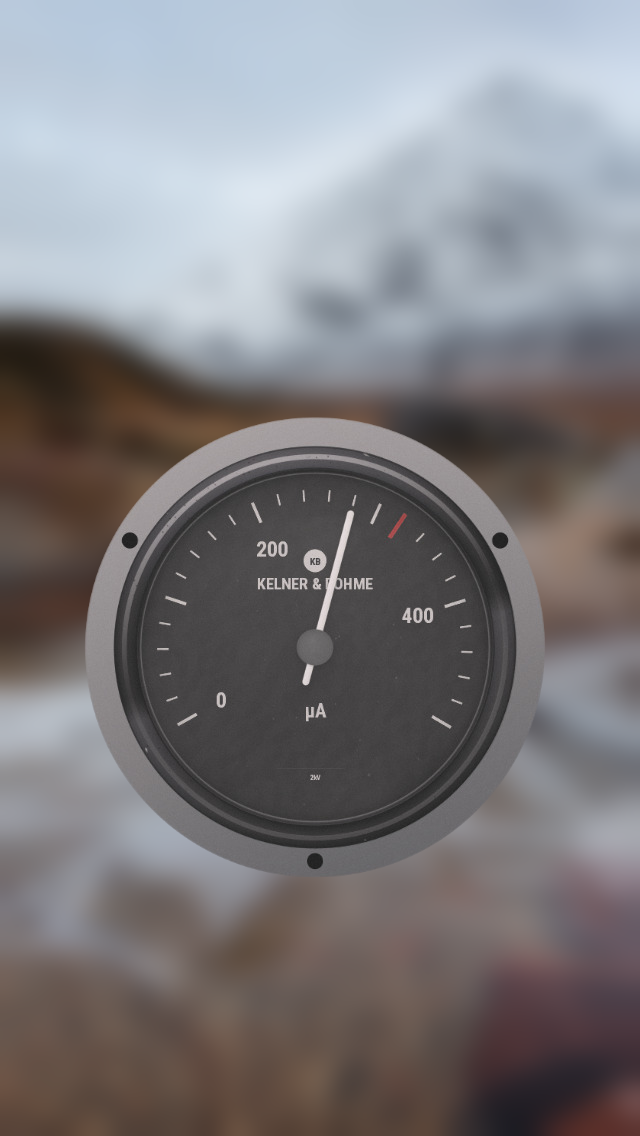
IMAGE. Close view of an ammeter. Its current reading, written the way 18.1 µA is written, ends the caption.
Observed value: 280 µA
